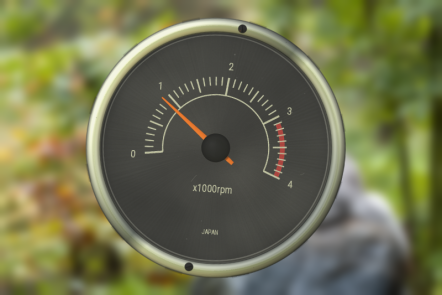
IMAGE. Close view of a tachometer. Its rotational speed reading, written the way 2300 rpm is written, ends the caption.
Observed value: 900 rpm
